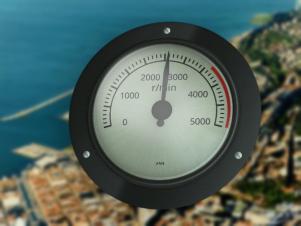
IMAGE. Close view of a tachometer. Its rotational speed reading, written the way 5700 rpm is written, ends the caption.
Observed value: 2600 rpm
